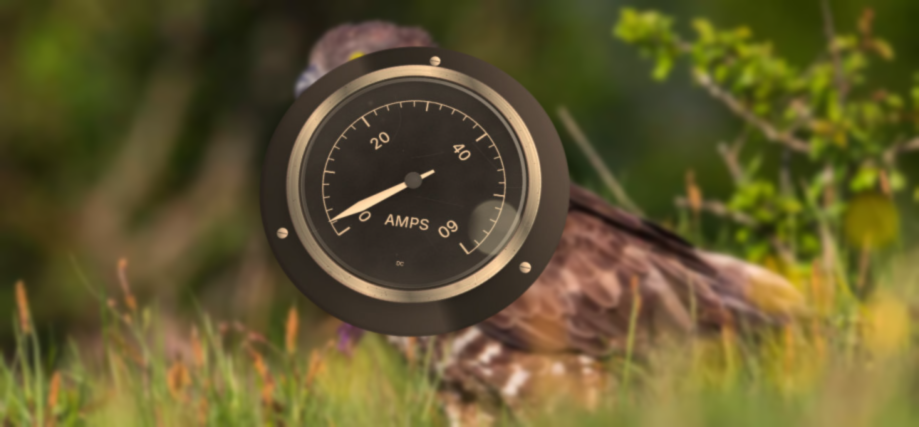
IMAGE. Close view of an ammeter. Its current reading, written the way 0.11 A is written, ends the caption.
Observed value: 2 A
